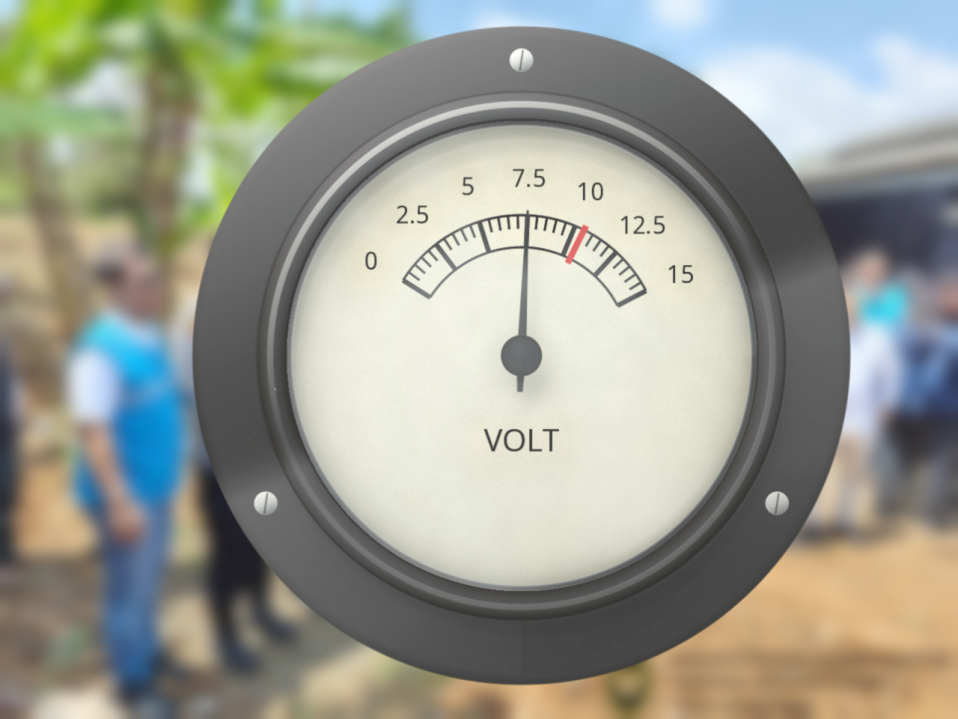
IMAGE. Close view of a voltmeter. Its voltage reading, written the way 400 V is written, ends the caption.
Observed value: 7.5 V
